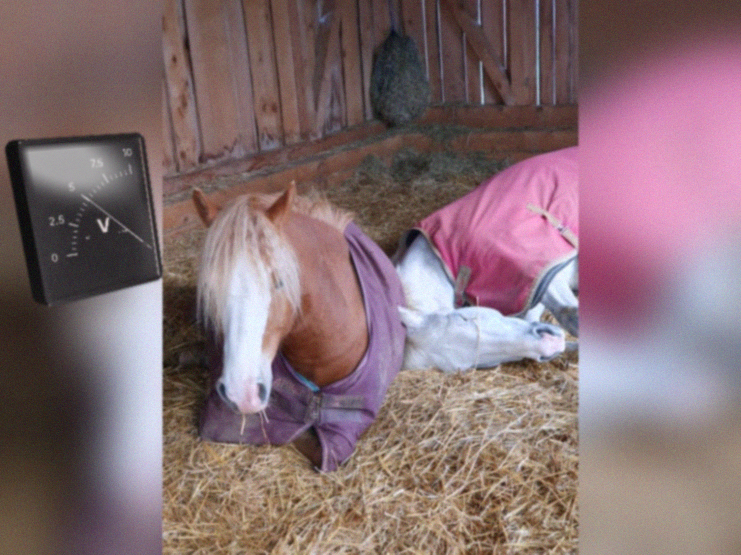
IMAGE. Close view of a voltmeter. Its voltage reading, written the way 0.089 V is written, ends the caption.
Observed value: 5 V
